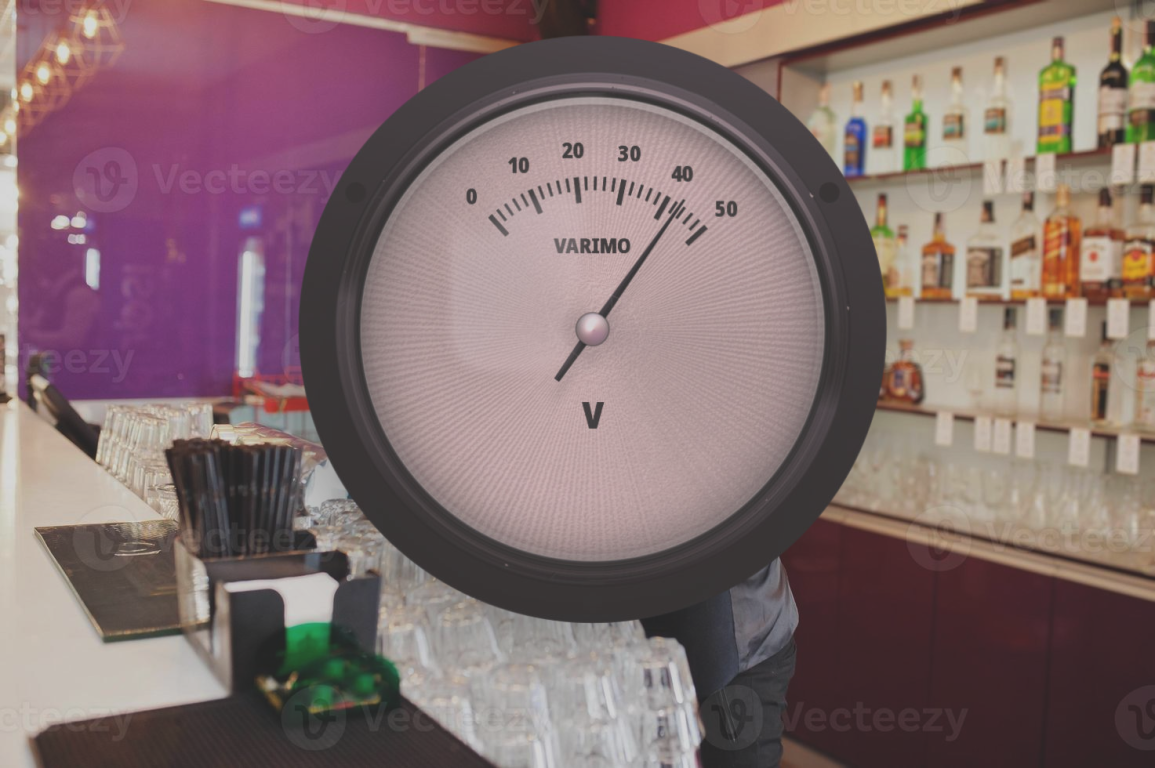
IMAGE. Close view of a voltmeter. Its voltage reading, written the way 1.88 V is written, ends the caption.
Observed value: 43 V
